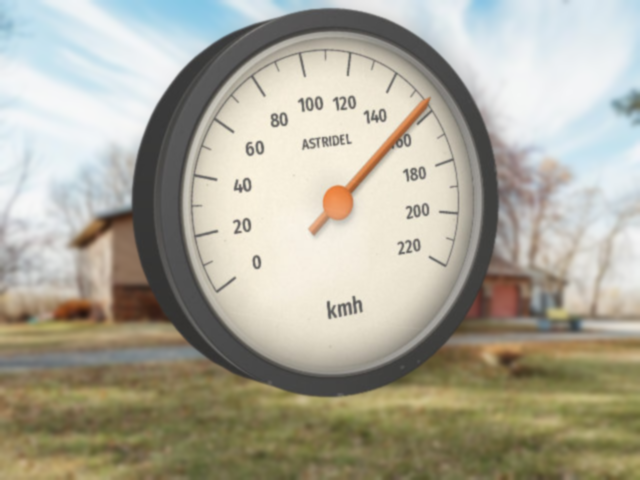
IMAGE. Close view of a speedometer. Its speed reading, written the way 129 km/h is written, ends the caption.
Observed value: 155 km/h
